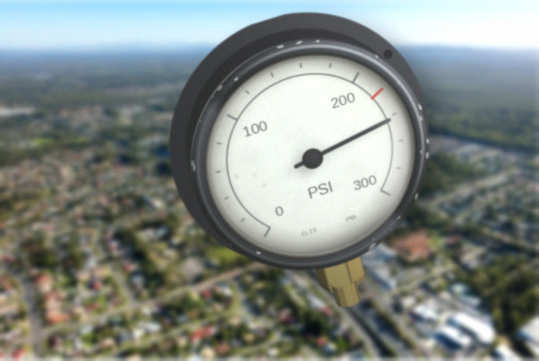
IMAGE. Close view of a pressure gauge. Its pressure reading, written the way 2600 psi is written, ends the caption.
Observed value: 240 psi
